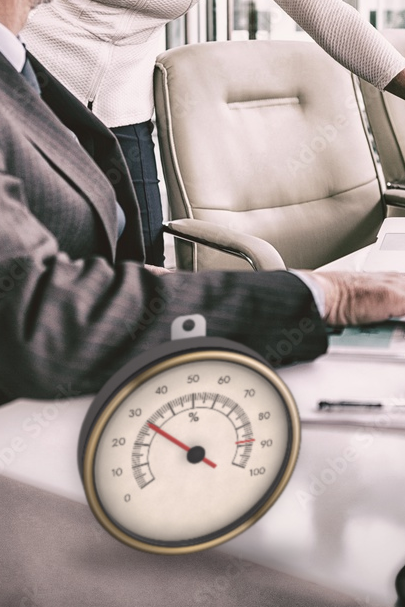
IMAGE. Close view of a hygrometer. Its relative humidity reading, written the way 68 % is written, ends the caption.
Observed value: 30 %
